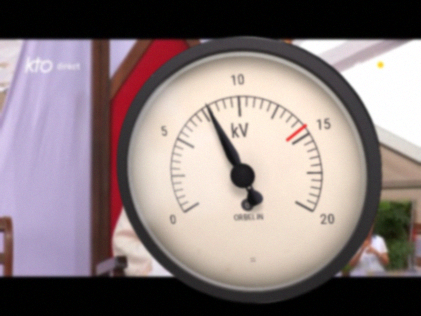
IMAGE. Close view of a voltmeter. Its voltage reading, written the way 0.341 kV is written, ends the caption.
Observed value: 8 kV
